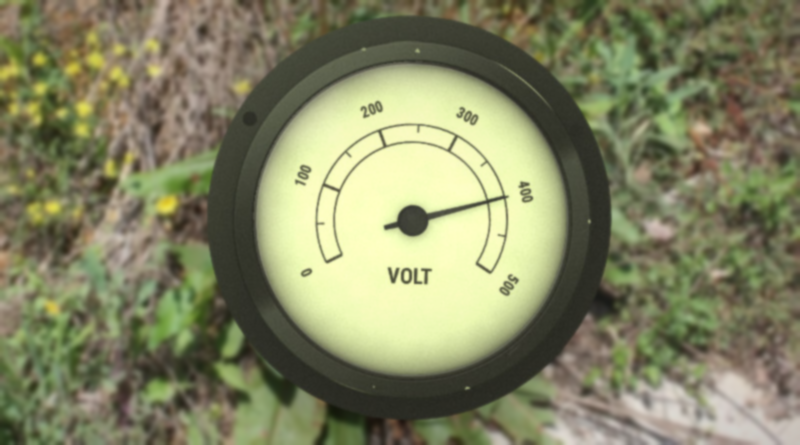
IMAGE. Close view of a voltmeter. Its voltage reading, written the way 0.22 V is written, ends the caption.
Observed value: 400 V
